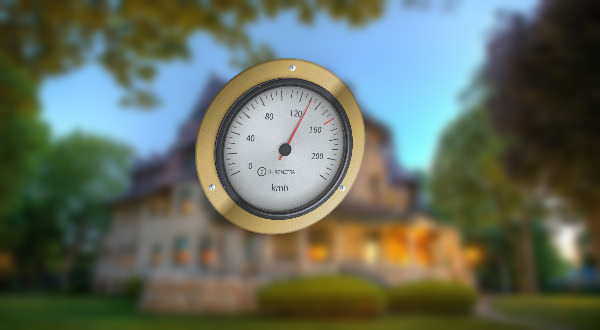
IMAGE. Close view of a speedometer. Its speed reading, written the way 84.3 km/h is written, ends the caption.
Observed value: 130 km/h
